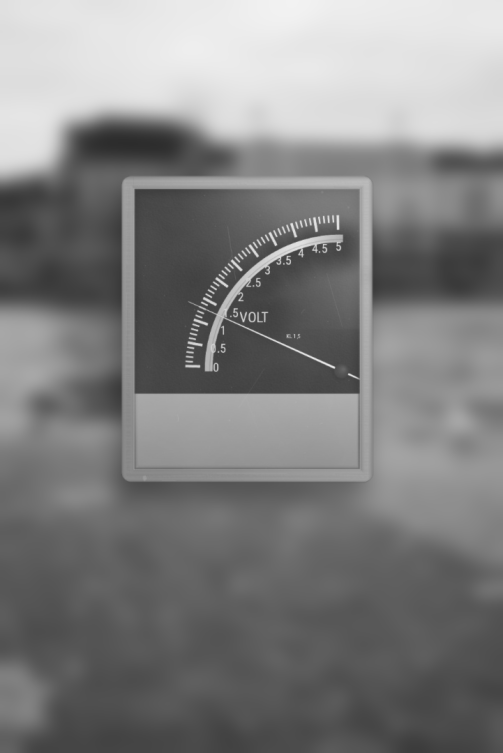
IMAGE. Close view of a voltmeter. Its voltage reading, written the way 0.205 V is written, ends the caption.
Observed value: 1.3 V
